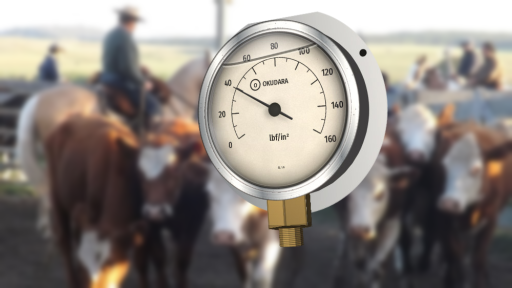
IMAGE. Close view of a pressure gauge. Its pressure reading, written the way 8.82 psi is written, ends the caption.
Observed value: 40 psi
